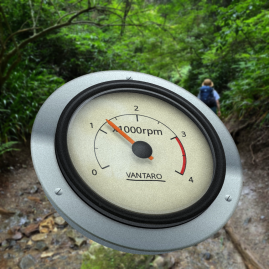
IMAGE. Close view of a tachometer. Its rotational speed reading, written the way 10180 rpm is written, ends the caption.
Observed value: 1250 rpm
